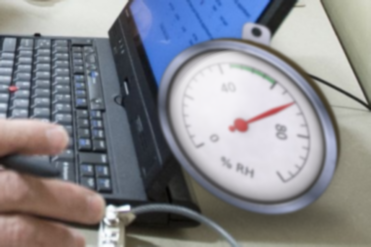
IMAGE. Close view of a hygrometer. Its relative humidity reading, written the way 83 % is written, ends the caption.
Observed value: 68 %
